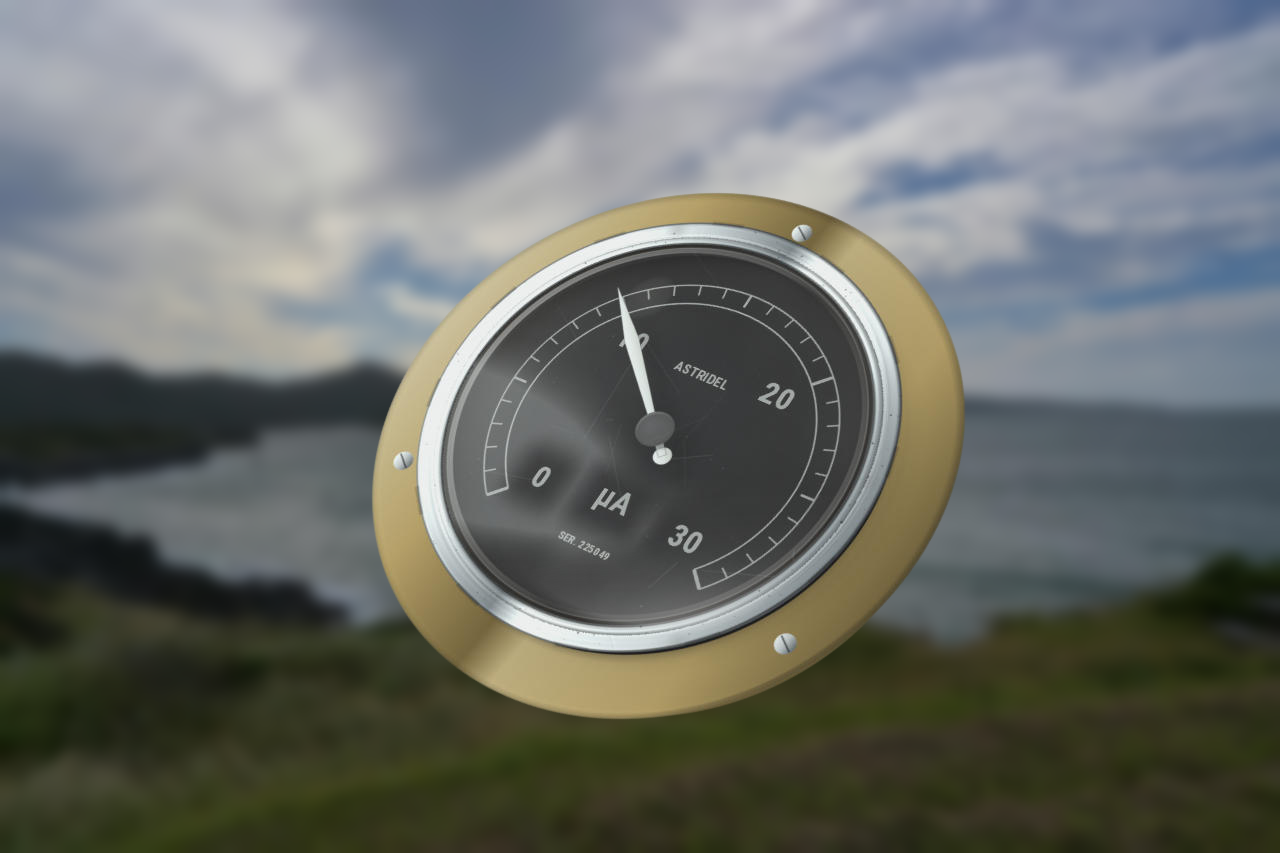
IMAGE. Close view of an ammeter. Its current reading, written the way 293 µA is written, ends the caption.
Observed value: 10 µA
